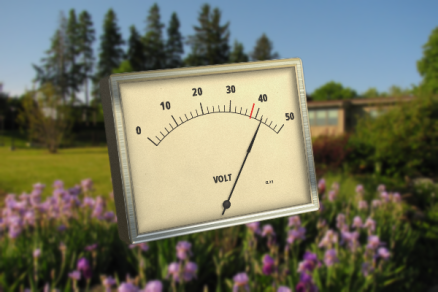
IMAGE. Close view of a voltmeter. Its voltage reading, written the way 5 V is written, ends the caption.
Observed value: 42 V
